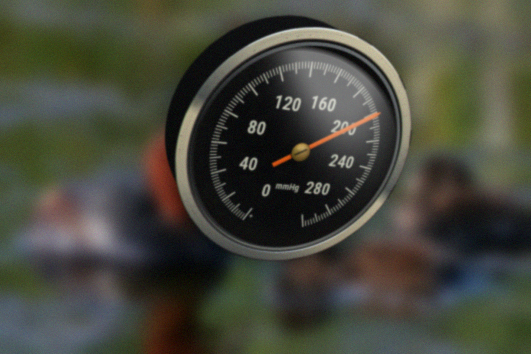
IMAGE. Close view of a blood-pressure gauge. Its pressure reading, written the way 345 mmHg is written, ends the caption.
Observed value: 200 mmHg
